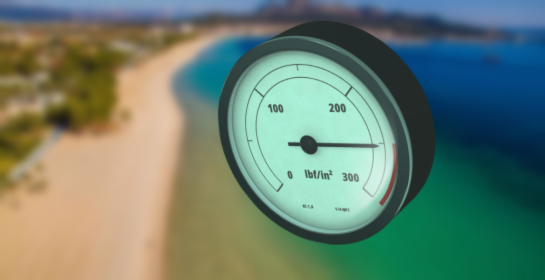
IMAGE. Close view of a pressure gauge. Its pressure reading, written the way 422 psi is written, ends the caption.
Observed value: 250 psi
